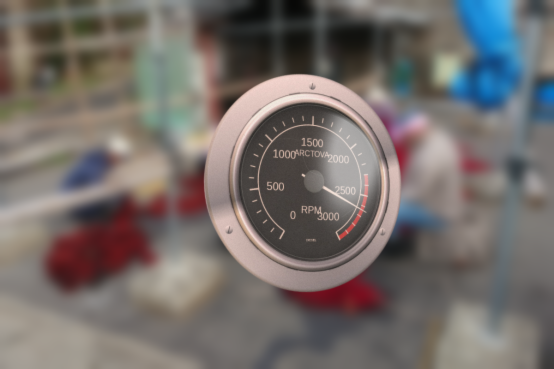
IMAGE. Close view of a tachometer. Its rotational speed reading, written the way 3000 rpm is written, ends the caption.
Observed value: 2650 rpm
